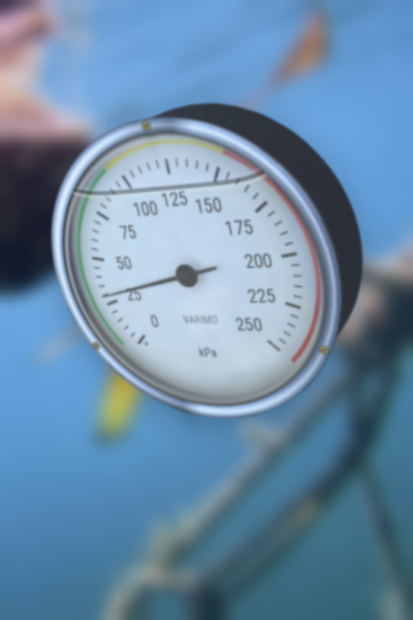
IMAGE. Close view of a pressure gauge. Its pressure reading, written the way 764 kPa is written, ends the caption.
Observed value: 30 kPa
